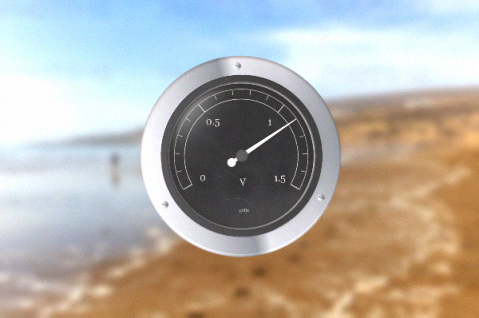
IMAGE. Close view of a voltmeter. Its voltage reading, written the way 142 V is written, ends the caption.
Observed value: 1.1 V
